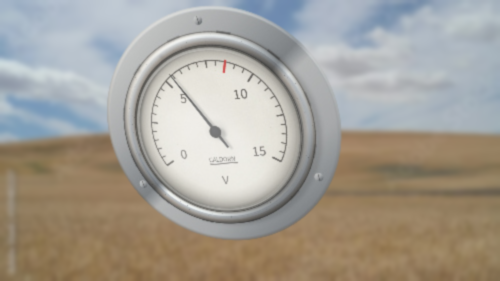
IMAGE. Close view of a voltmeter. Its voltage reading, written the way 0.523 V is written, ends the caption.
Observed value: 5.5 V
